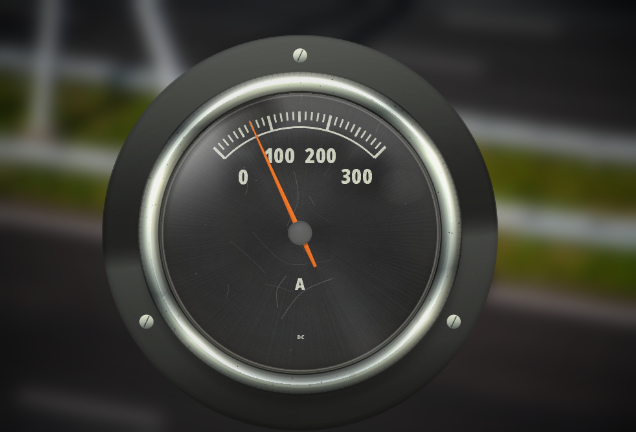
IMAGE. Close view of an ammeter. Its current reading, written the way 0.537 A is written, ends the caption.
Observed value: 70 A
